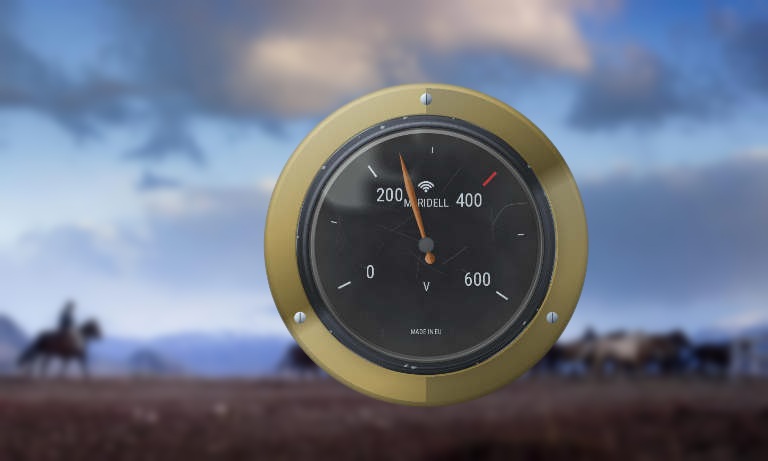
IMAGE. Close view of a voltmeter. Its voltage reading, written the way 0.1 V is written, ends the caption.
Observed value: 250 V
